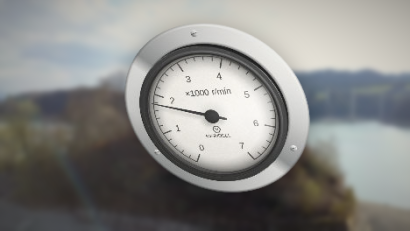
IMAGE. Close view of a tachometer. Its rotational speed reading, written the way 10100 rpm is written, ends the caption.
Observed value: 1800 rpm
